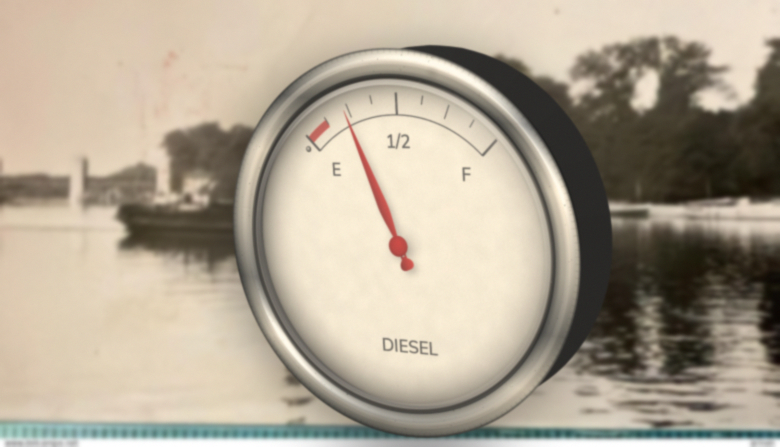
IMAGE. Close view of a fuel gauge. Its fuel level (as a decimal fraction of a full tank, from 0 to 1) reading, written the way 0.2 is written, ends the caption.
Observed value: 0.25
